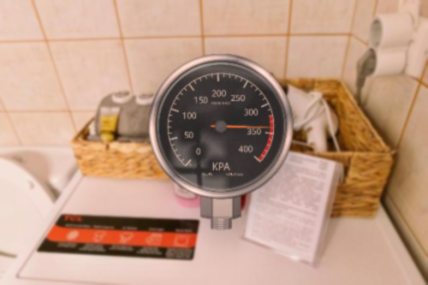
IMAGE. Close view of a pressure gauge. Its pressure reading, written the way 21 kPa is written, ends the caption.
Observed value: 340 kPa
